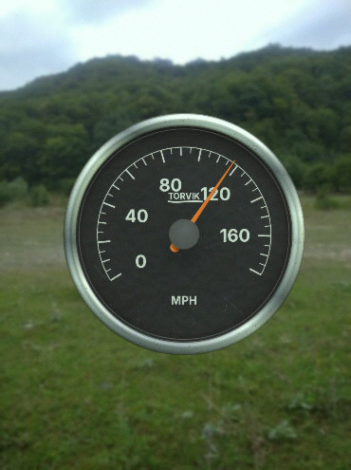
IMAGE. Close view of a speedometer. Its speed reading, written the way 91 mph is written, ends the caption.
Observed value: 117.5 mph
